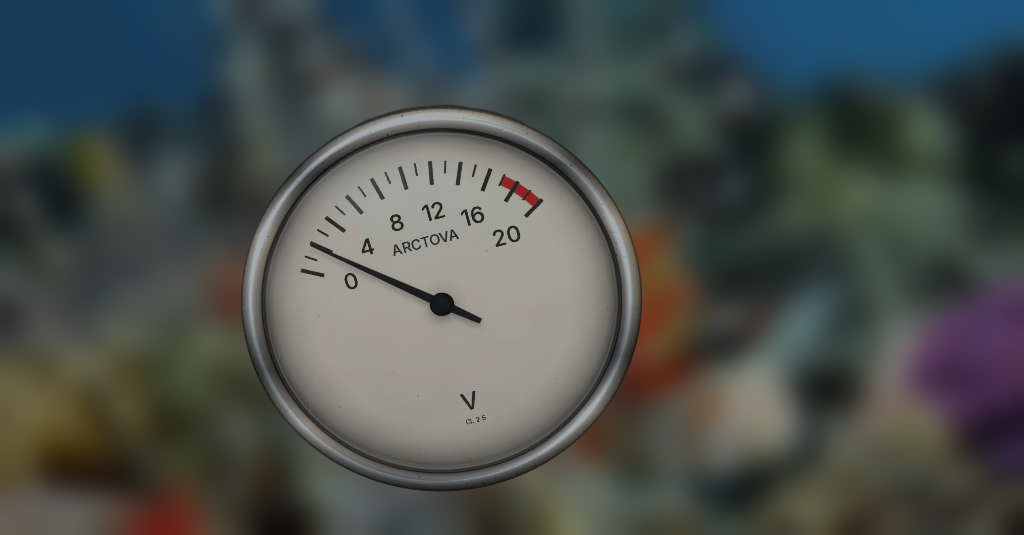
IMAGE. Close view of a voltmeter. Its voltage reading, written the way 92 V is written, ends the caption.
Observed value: 2 V
